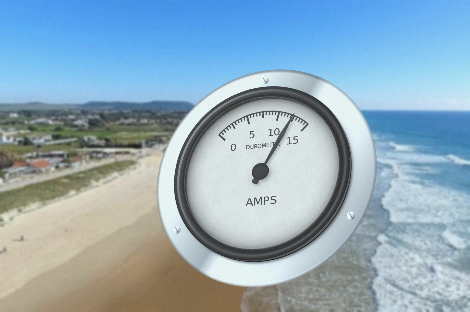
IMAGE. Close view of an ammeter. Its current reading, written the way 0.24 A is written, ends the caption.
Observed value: 12.5 A
